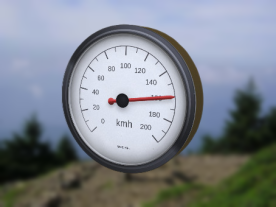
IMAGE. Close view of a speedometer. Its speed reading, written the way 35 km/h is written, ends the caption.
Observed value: 160 km/h
